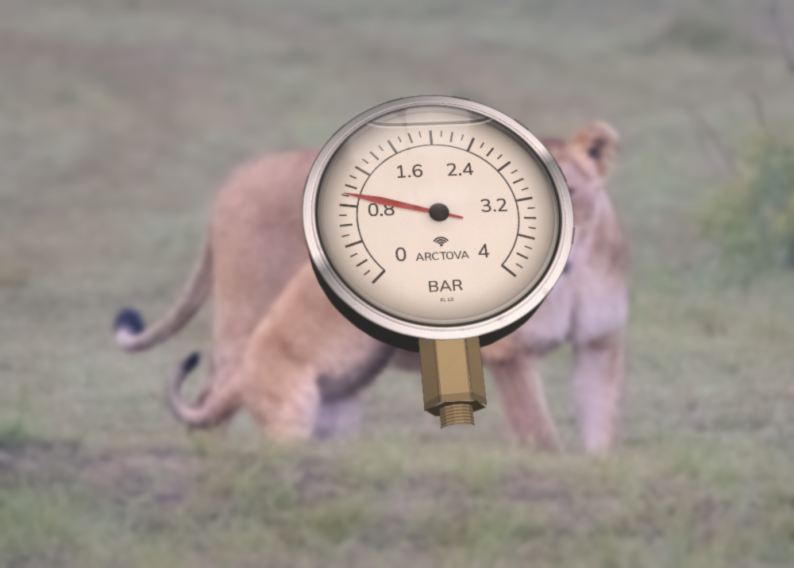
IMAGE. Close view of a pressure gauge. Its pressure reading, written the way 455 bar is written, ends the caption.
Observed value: 0.9 bar
